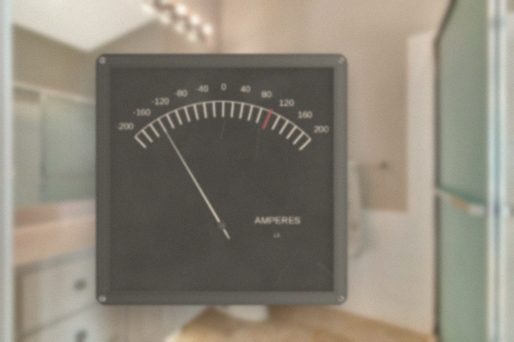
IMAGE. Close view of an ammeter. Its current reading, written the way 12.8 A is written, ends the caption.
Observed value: -140 A
